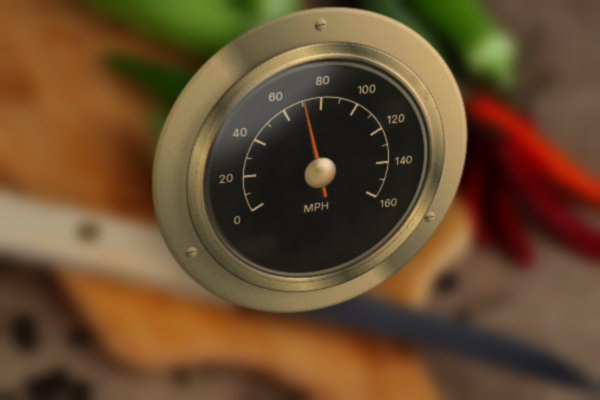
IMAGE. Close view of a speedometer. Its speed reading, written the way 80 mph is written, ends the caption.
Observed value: 70 mph
